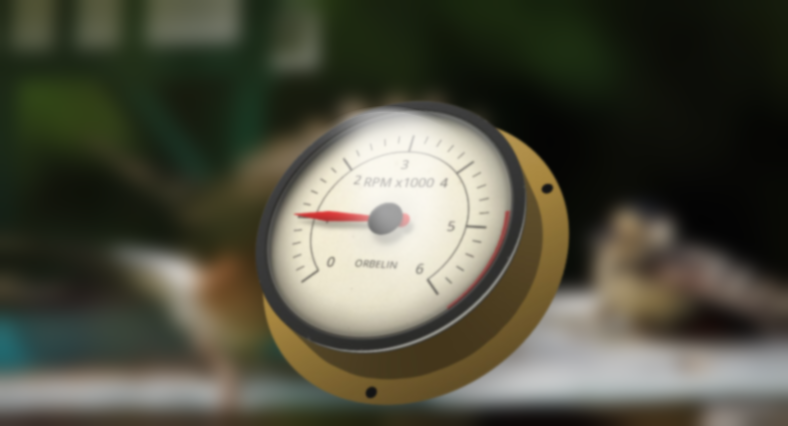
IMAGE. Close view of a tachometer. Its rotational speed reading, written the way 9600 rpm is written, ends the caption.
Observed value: 1000 rpm
